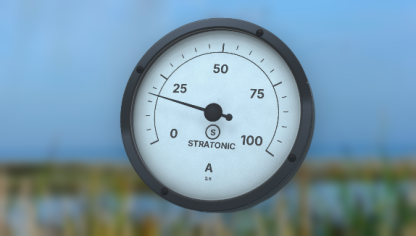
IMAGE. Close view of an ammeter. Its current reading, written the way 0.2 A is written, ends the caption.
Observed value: 17.5 A
